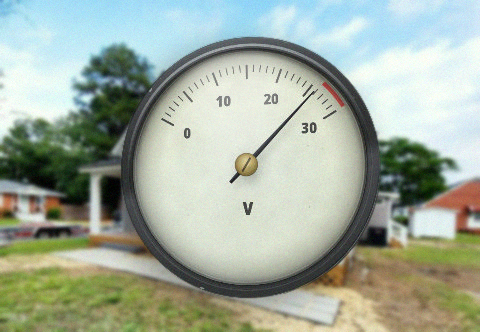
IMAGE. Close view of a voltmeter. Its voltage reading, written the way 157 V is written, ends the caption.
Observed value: 26 V
